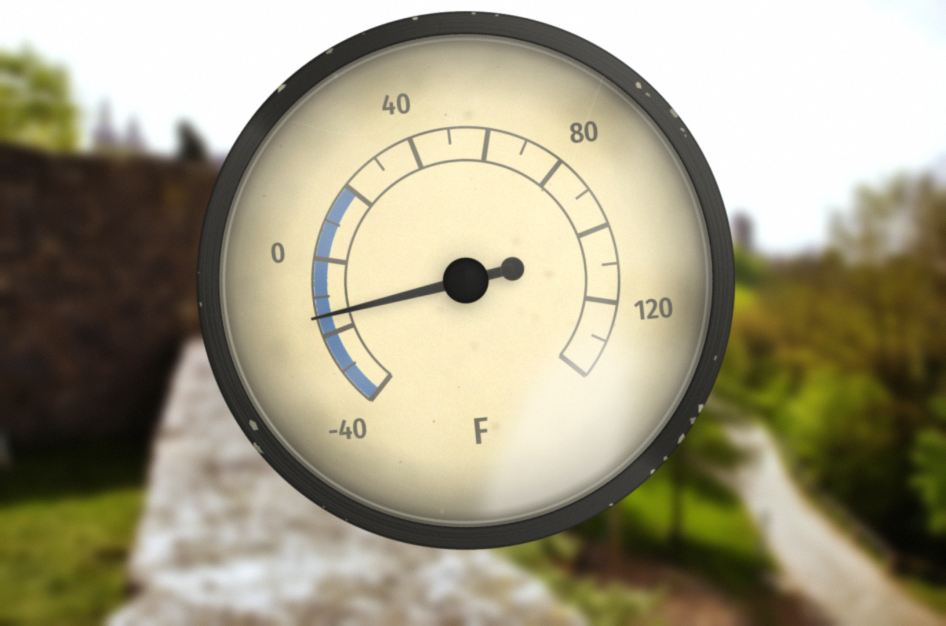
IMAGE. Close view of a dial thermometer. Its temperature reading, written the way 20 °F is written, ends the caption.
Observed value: -15 °F
